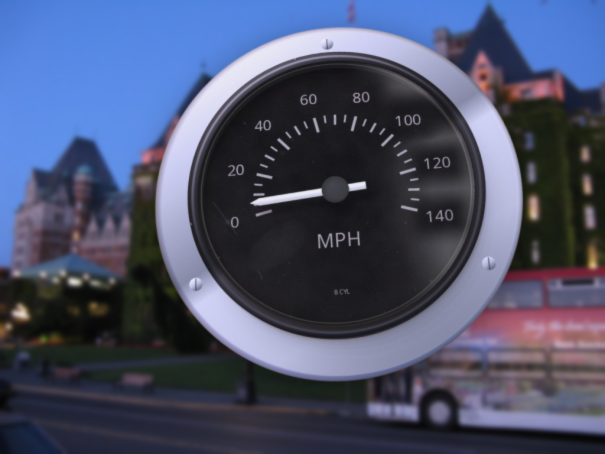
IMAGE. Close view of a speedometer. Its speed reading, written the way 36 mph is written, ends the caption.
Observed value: 5 mph
